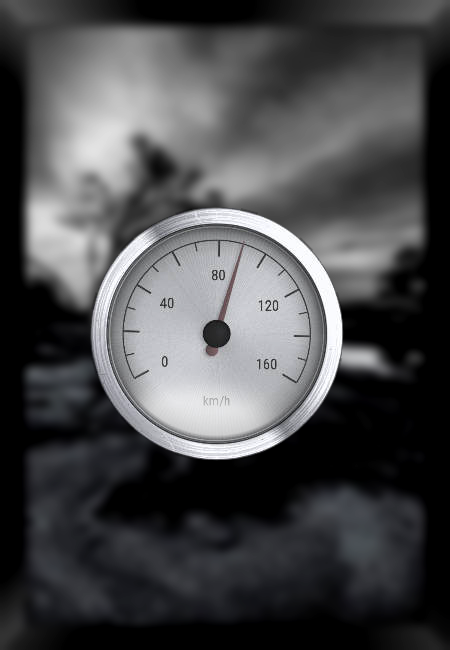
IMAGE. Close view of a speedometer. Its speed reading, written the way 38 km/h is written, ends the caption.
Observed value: 90 km/h
